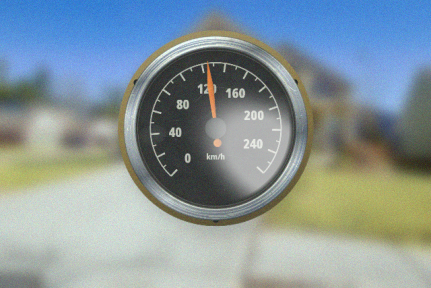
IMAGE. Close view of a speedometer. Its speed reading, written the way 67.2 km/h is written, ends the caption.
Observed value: 125 km/h
